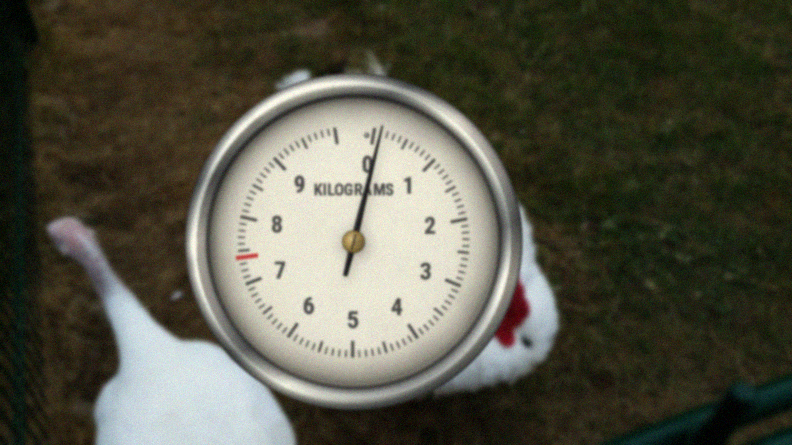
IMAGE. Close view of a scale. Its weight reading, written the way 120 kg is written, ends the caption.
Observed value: 0.1 kg
